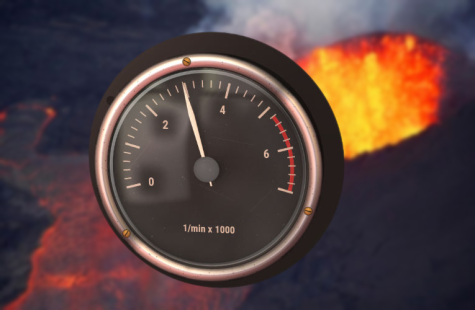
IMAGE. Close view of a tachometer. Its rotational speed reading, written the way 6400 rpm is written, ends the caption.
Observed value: 3000 rpm
